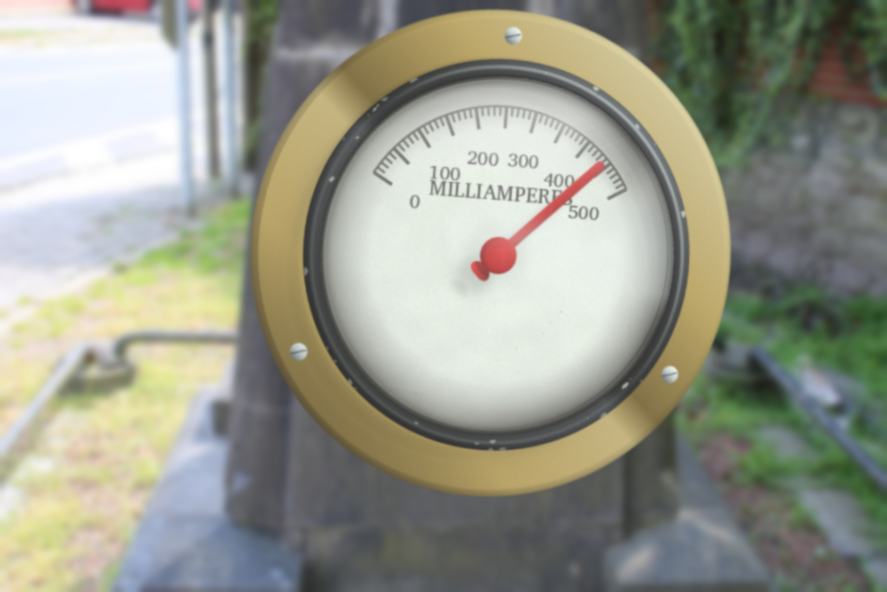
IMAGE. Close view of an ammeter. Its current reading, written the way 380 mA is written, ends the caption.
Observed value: 440 mA
